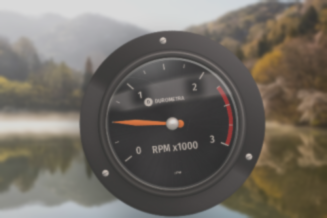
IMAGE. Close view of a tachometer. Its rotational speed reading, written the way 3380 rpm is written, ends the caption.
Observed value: 500 rpm
